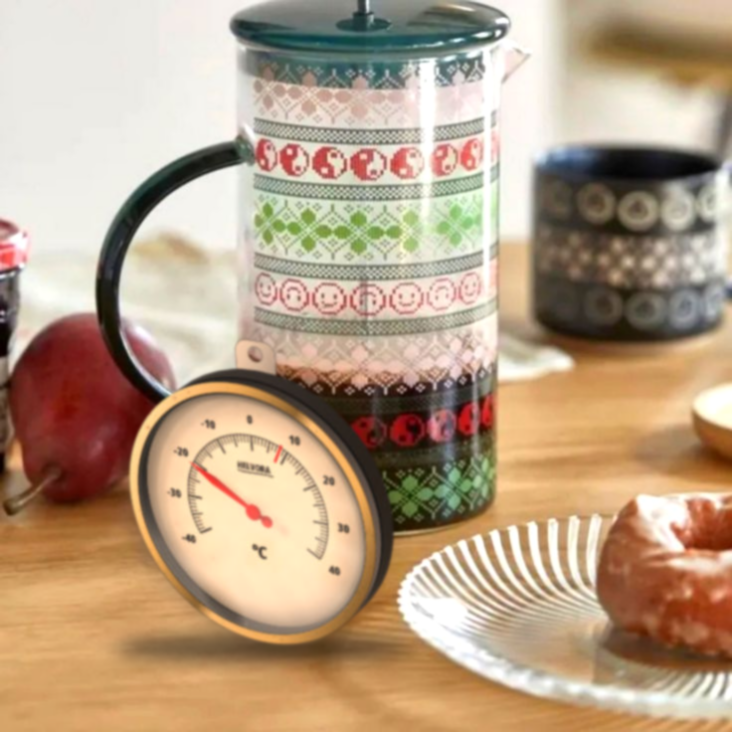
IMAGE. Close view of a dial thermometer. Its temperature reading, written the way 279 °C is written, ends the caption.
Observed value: -20 °C
